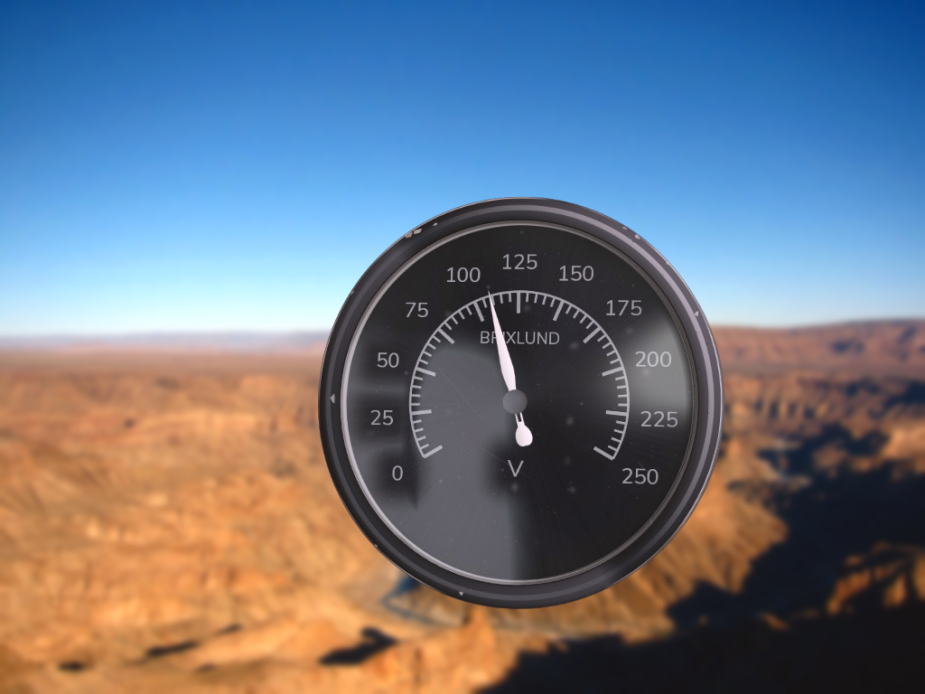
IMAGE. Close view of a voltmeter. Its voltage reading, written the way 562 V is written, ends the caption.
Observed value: 110 V
